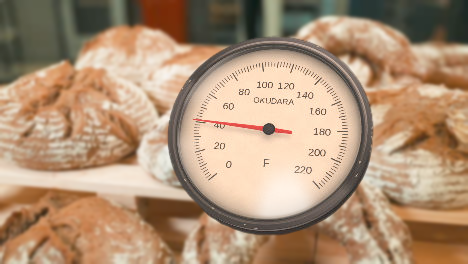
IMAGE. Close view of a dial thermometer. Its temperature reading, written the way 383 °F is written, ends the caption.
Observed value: 40 °F
